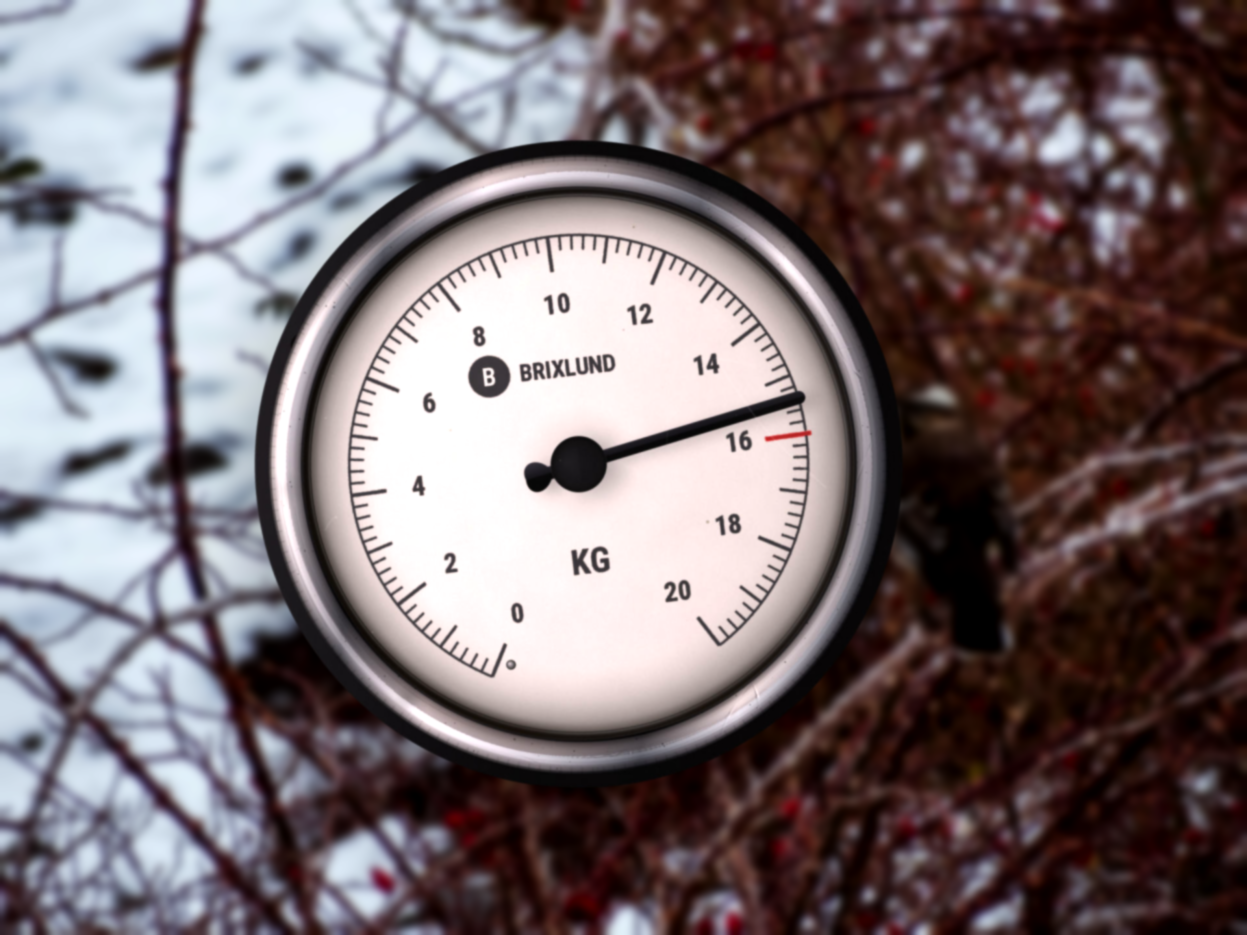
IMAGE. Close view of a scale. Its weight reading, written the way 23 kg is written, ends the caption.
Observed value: 15.4 kg
